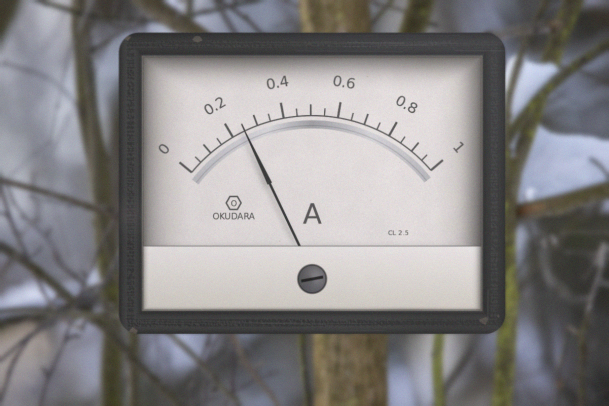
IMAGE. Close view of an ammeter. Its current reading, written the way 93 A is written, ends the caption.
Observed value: 0.25 A
